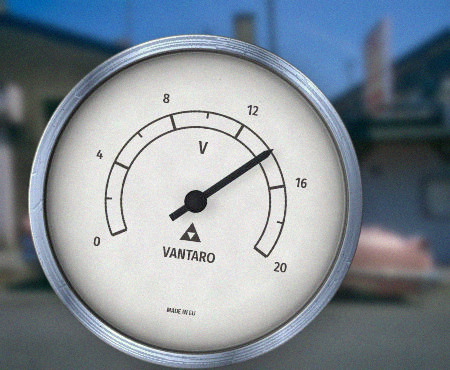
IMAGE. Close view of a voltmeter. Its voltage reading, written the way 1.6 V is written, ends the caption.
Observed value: 14 V
